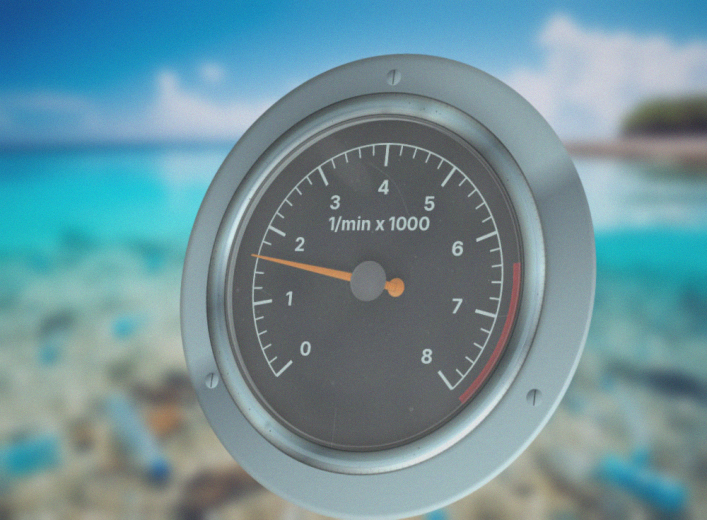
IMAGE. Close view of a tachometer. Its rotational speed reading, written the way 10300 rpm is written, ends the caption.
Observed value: 1600 rpm
